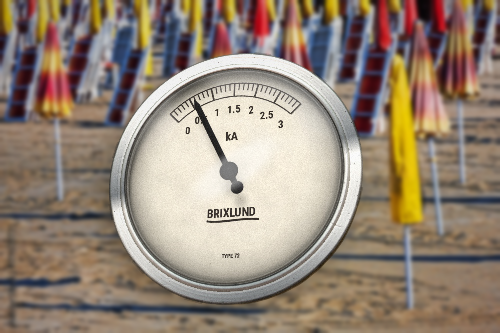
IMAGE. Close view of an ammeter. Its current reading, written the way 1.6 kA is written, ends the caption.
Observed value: 0.6 kA
